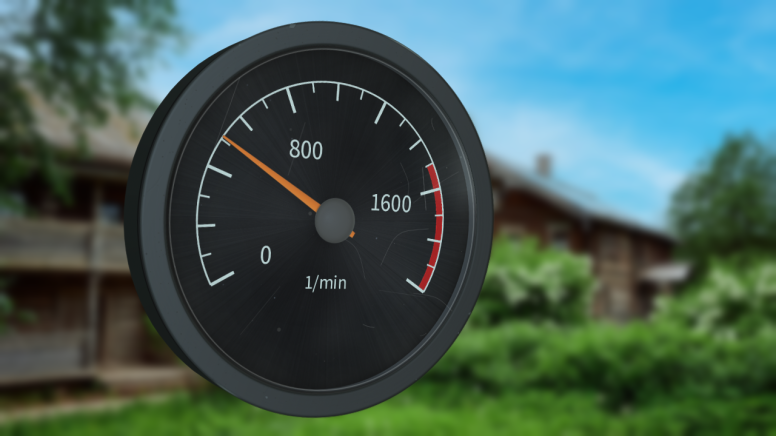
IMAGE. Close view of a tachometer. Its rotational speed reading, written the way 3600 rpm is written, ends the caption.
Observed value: 500 rpm
